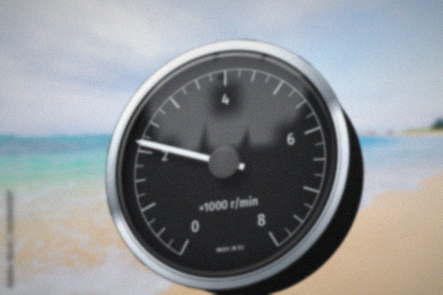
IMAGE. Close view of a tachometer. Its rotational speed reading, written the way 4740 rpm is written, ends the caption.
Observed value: 2125 rpm
